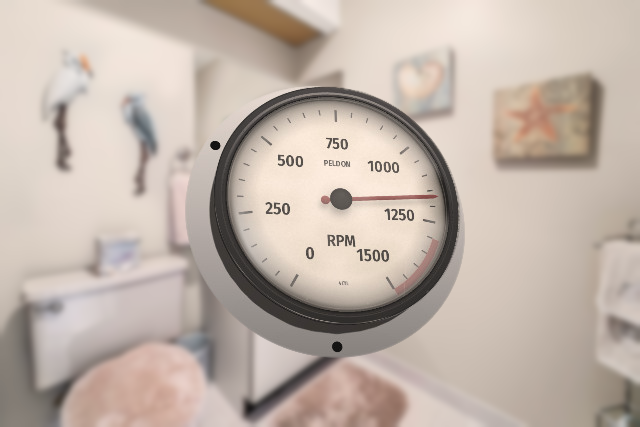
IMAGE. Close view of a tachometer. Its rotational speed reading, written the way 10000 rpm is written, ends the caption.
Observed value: 1175 rpm
